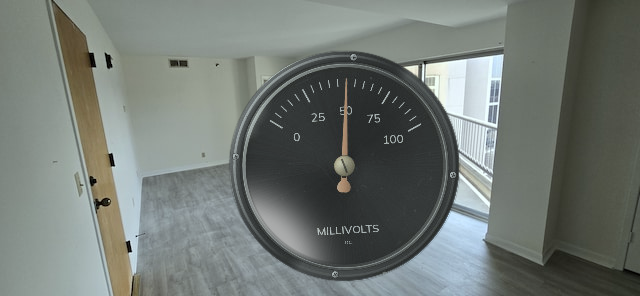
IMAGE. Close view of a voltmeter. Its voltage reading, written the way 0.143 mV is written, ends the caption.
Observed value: 50 mV
